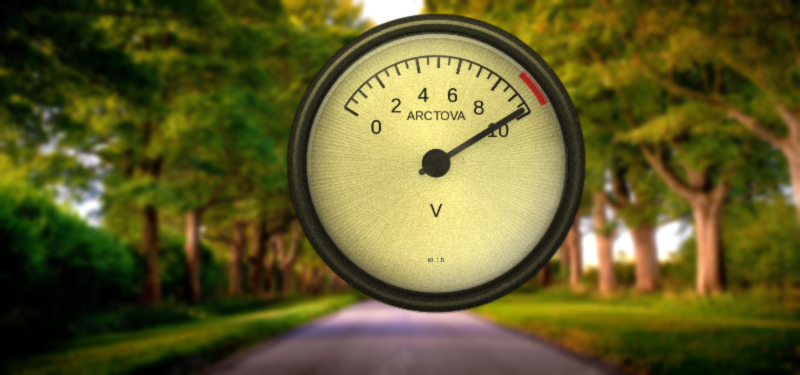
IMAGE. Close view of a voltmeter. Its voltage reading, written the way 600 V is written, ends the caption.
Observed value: 9.75 V
